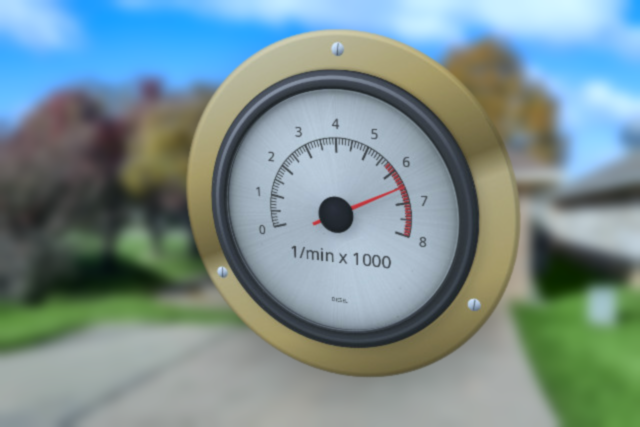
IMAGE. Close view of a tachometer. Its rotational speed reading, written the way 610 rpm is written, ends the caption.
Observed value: 6500 rpm
